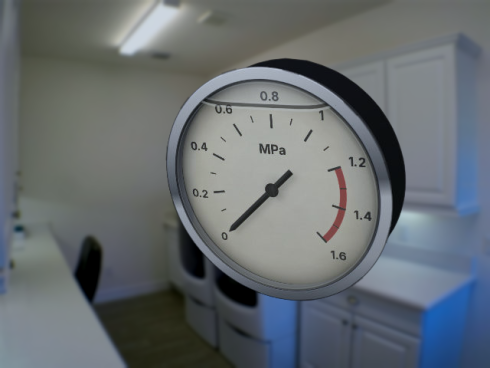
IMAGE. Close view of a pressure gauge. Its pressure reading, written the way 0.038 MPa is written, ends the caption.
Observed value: 0 MPa
